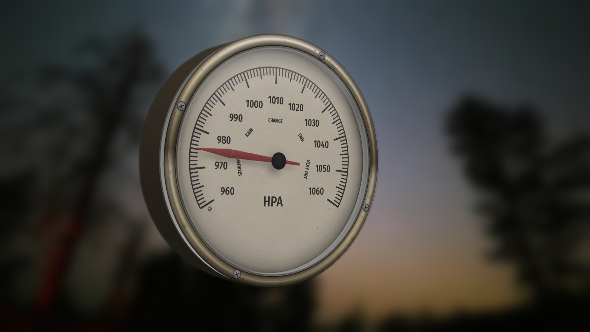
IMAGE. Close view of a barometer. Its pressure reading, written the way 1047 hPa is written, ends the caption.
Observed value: 975 hPa
